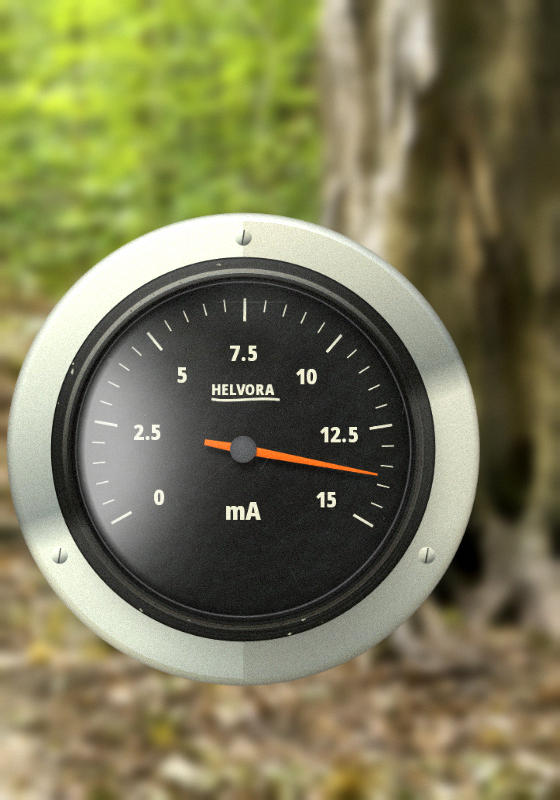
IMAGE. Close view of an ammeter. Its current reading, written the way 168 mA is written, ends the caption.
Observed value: 13.75 mA
